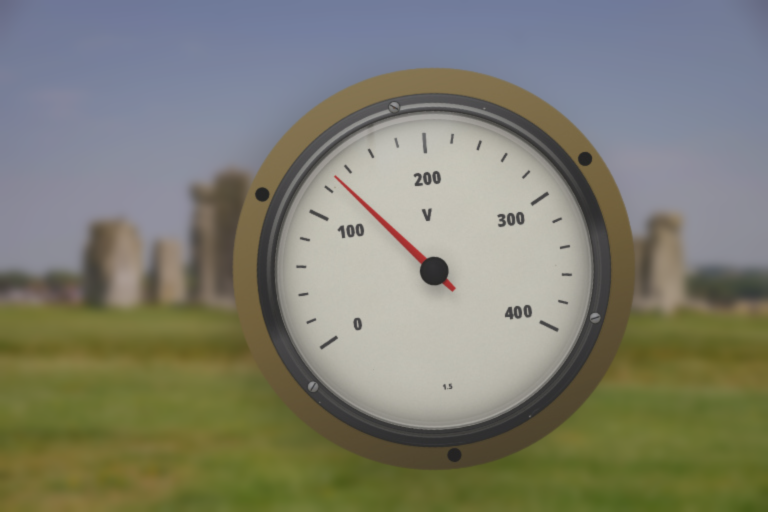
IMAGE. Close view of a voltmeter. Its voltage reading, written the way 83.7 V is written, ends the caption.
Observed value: 130 V
